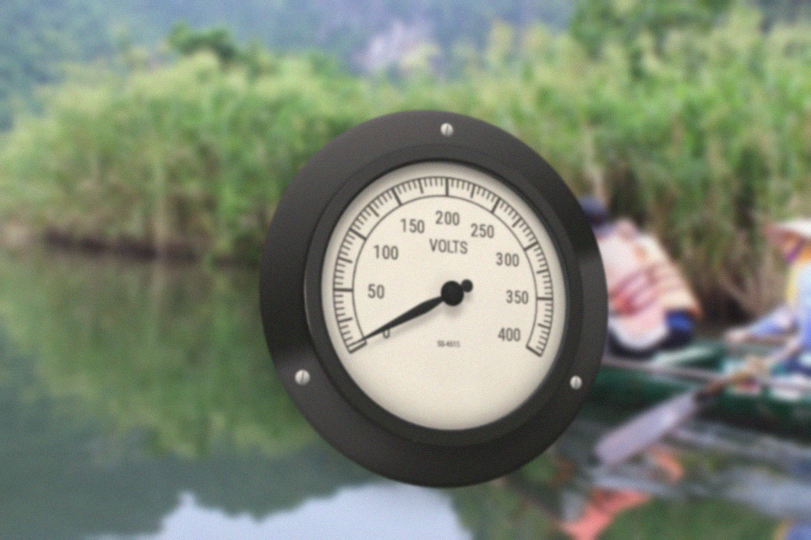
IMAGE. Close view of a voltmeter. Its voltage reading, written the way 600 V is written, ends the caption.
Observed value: 5 V
